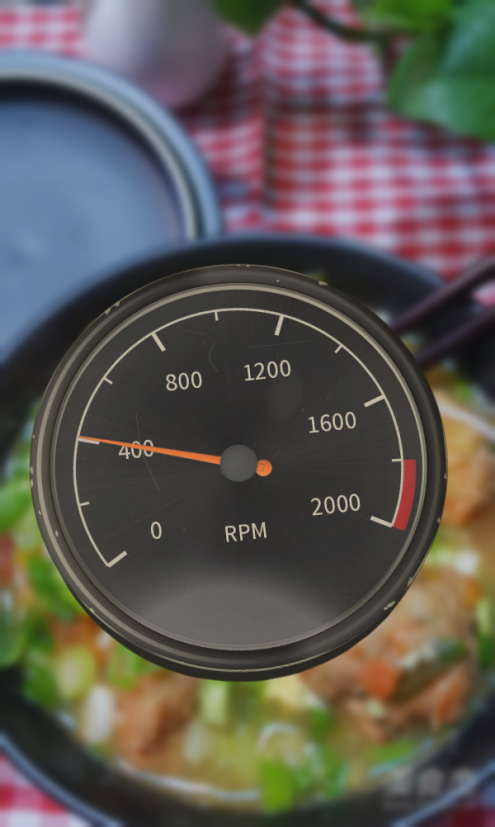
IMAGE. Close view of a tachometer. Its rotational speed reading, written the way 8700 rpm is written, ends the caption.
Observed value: 400 rpm
